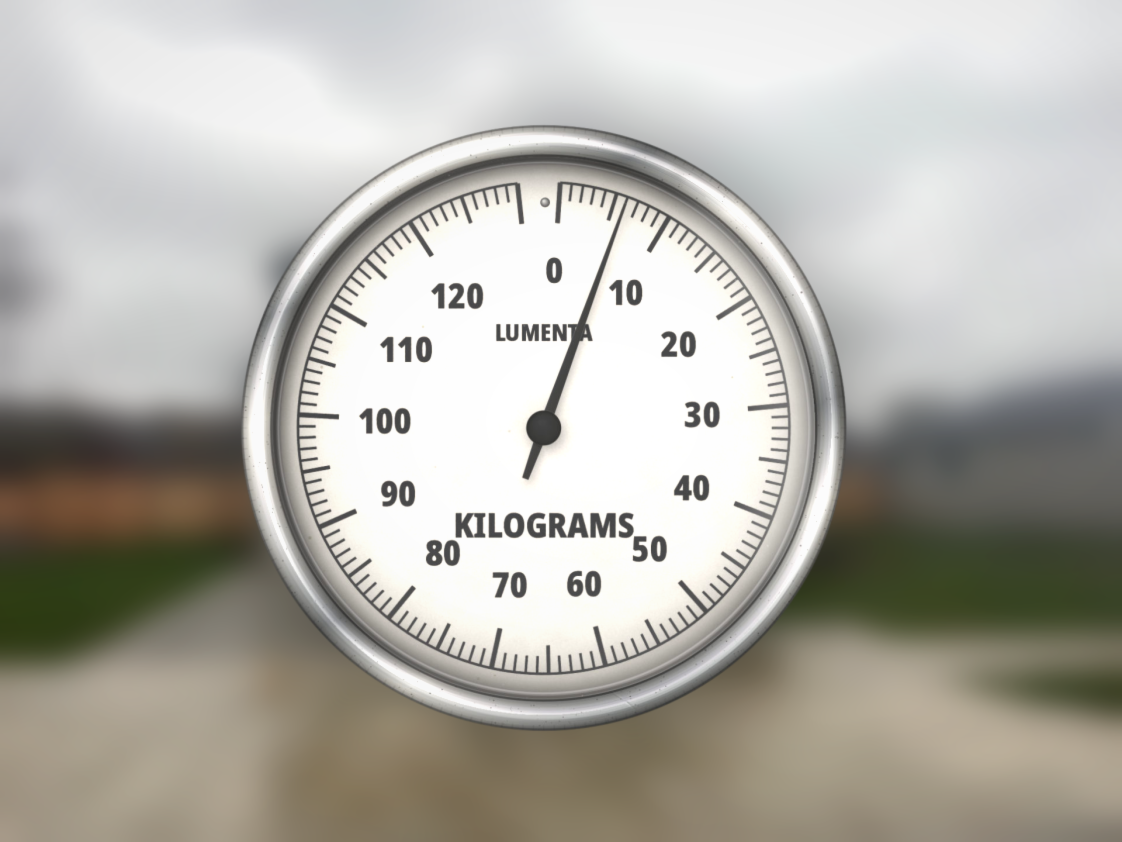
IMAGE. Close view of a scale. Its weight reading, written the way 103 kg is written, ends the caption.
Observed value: 6 kg
